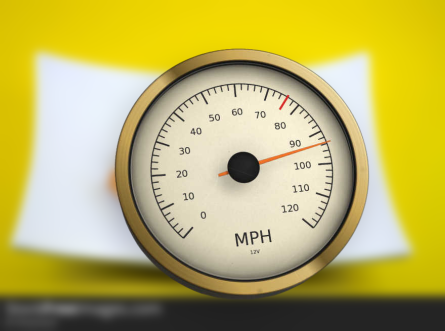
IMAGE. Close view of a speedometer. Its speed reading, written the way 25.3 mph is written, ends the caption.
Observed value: 94 mph
